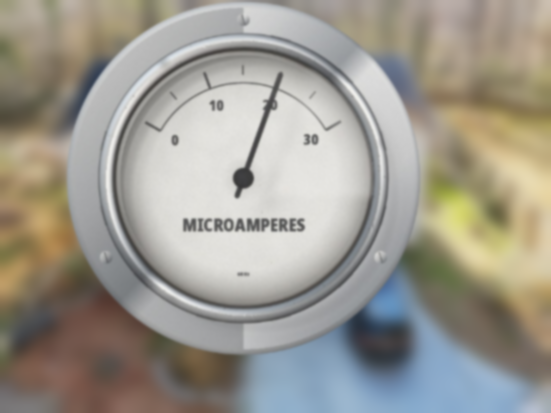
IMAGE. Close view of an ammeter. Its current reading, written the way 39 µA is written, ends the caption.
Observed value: 20 µA
